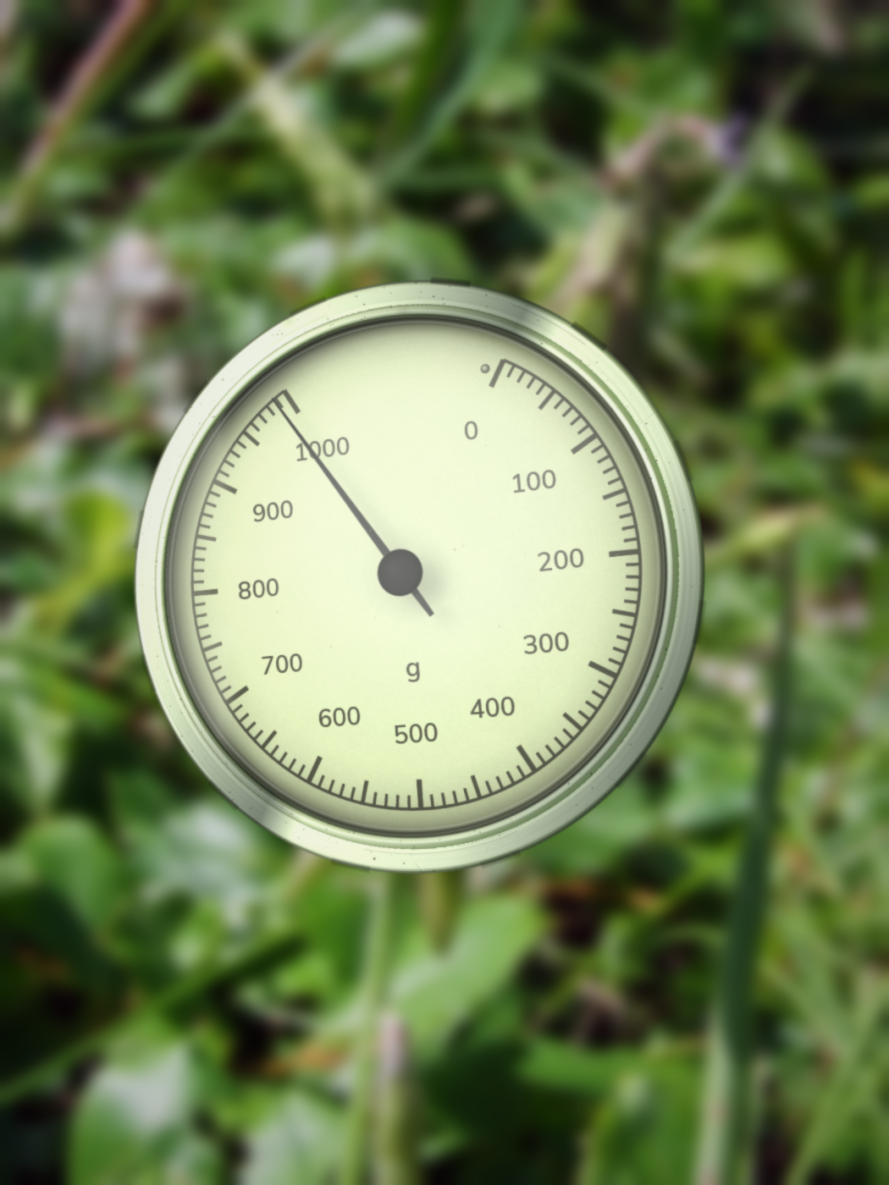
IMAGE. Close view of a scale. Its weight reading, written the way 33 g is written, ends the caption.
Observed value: 990 g
